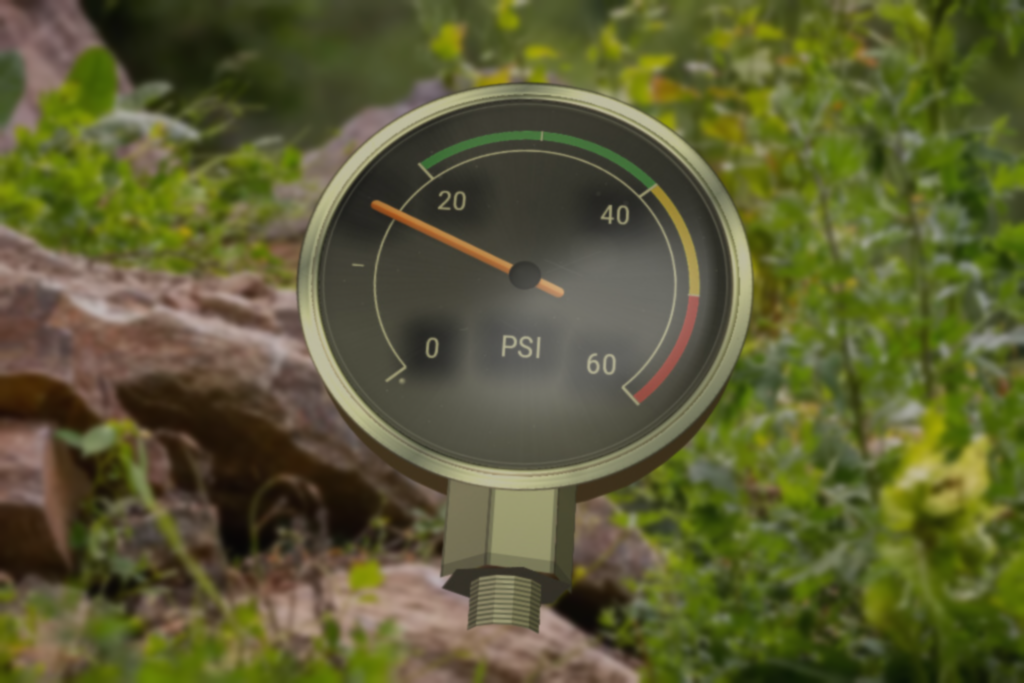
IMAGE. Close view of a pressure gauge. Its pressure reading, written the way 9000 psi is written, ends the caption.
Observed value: 15 psi
